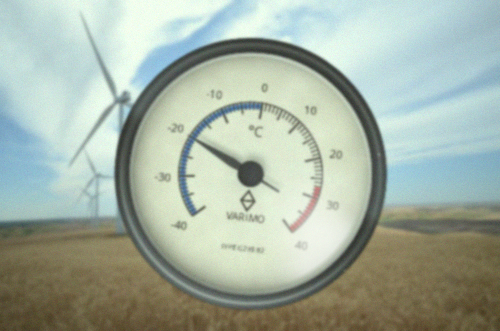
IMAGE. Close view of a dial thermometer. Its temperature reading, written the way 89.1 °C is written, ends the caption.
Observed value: -20 °C
